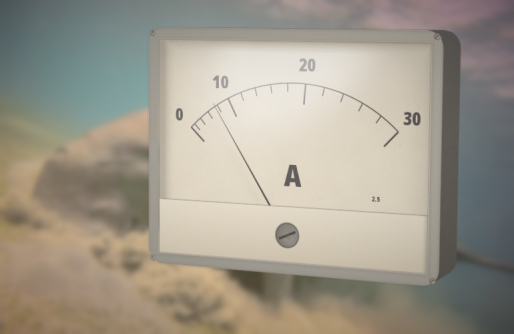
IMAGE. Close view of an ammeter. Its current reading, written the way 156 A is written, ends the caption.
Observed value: 8 A
